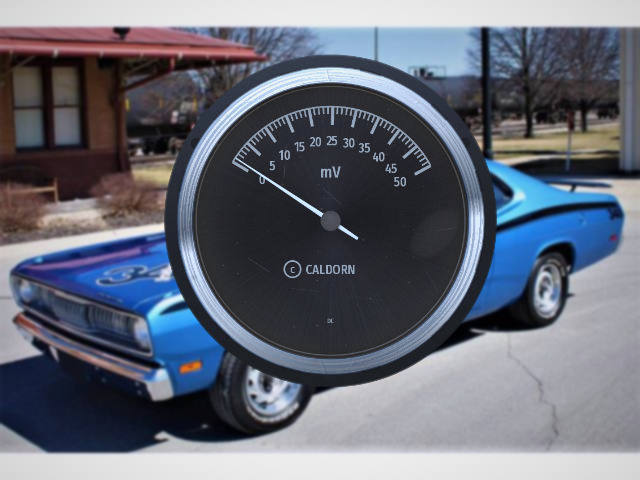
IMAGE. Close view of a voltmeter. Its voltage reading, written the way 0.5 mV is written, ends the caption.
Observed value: 1 mV
